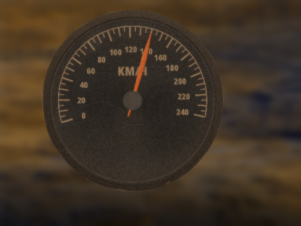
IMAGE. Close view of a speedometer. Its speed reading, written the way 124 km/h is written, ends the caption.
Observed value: 140 km/h
